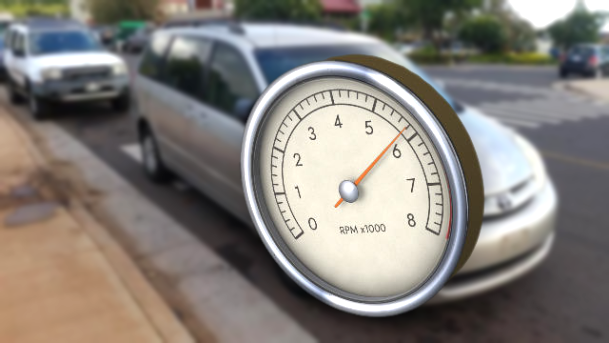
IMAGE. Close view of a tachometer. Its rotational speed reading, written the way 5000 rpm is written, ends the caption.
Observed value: 5800 rpm
